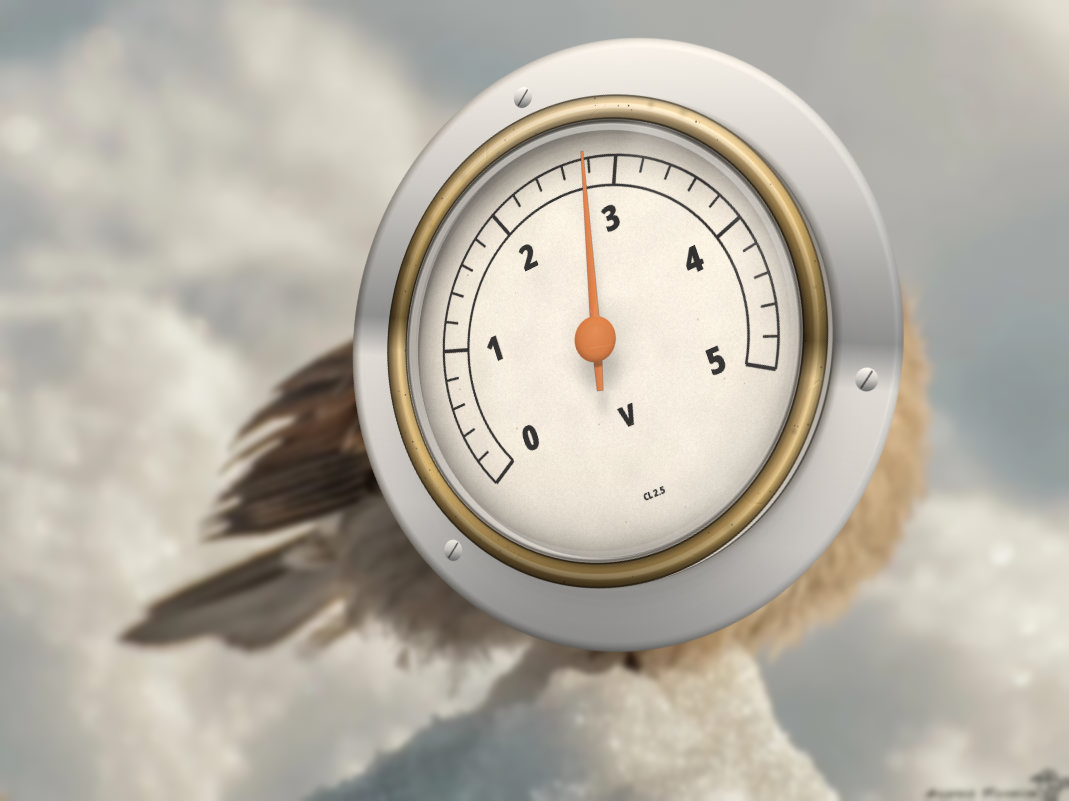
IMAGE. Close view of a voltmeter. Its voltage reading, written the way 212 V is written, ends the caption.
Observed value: 2.8 V
